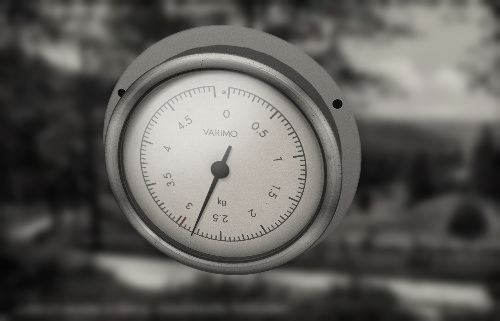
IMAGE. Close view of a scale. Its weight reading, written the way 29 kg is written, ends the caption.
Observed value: 2.8 kg
